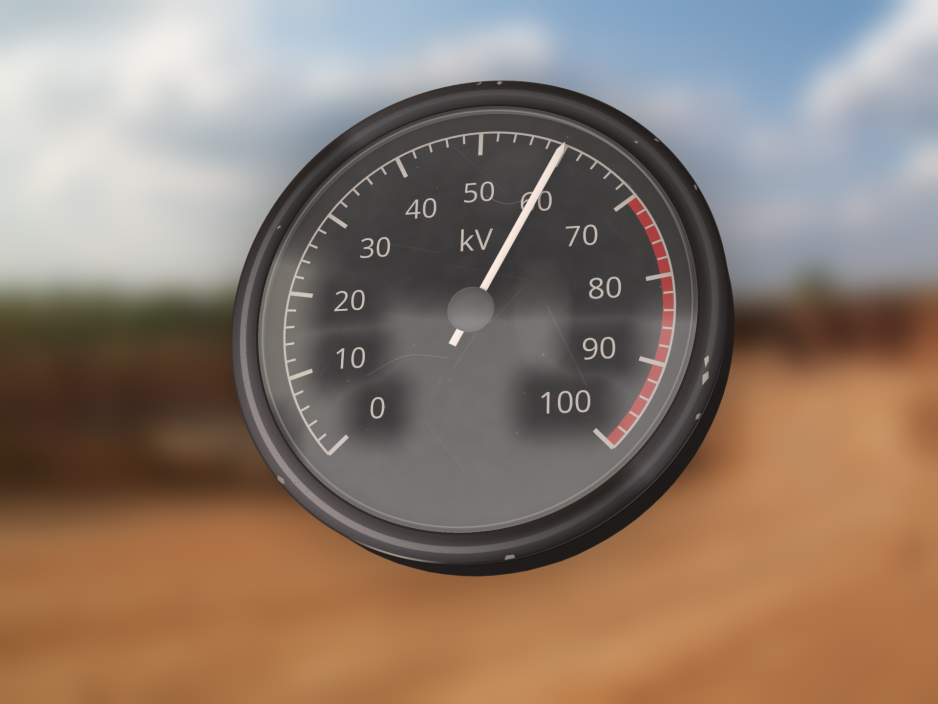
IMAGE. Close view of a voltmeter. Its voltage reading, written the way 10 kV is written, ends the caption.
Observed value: 60 kV
